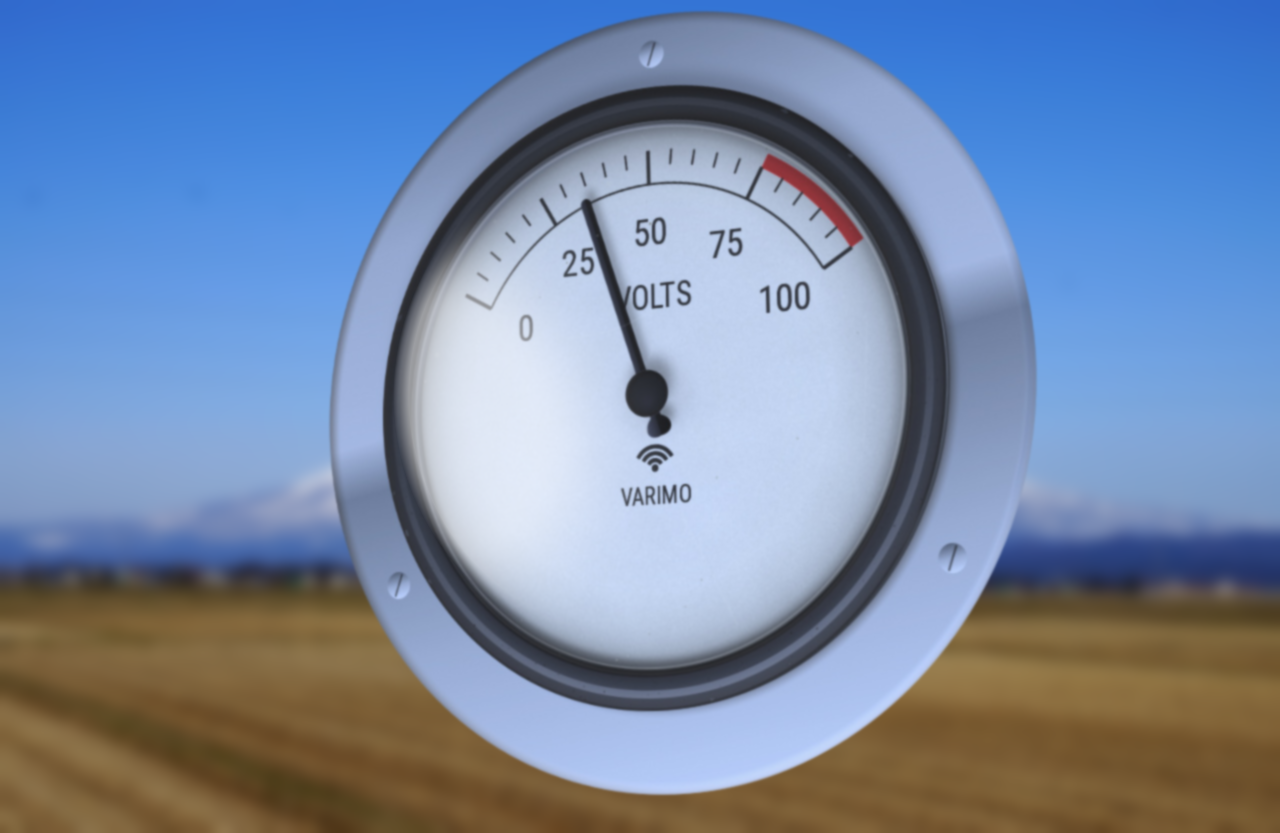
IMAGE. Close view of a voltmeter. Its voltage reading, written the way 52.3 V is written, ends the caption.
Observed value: 35 V
